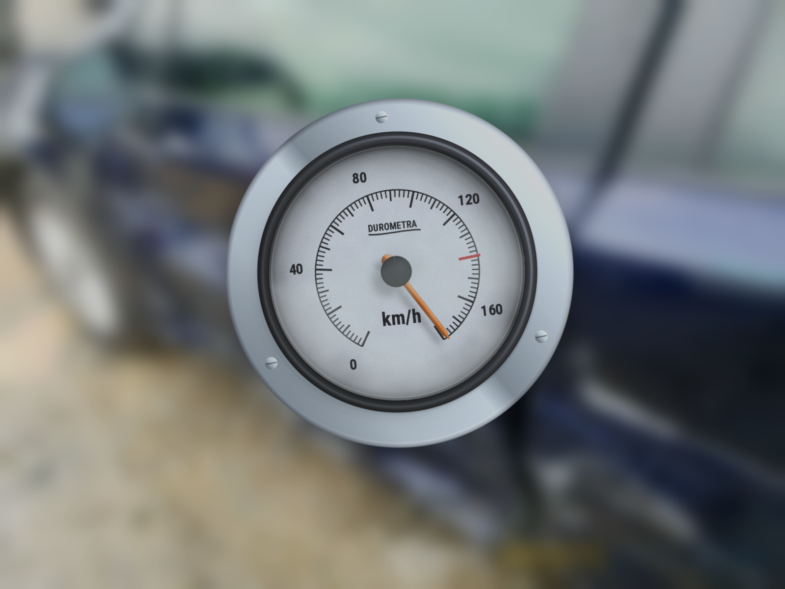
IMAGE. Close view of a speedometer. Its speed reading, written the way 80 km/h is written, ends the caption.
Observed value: 178 km/h
